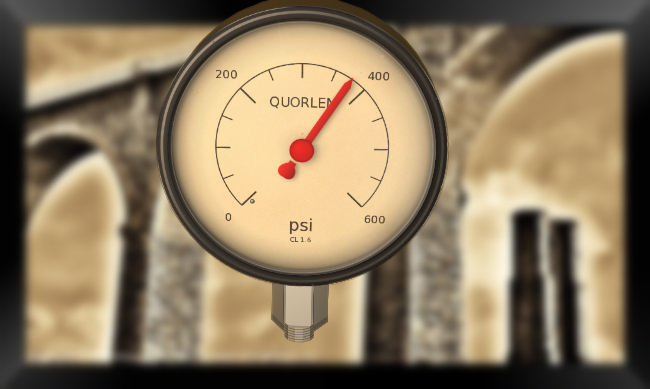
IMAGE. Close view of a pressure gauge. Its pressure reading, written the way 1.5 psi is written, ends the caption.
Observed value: 375 psi
